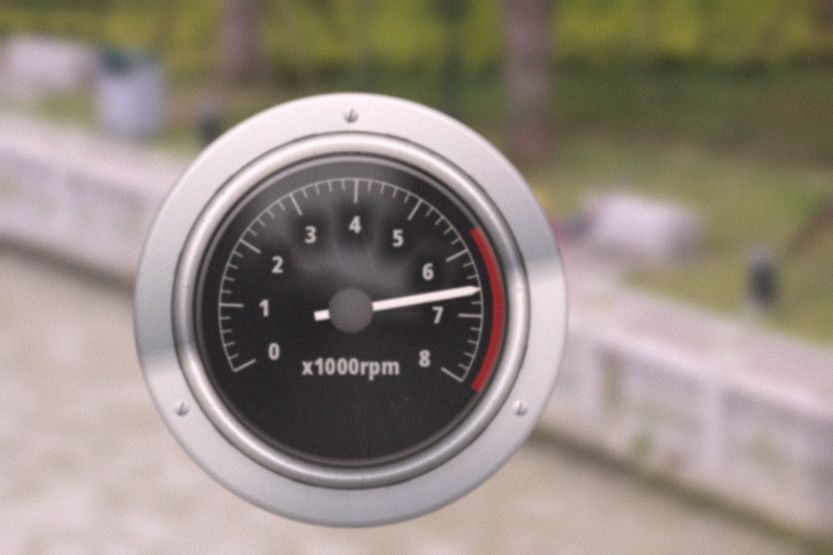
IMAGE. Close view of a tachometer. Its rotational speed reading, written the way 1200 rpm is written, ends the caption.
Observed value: 6600 rpm
